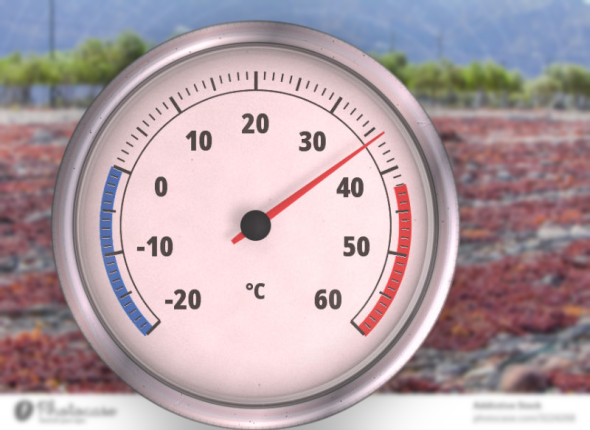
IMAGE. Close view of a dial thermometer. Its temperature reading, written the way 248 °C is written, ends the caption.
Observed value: 36 °C
